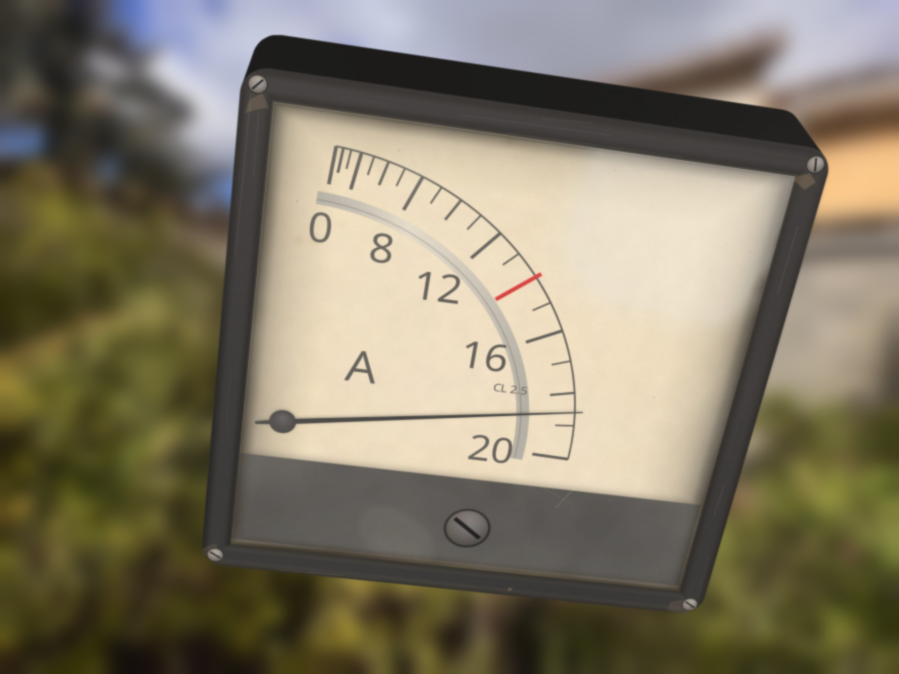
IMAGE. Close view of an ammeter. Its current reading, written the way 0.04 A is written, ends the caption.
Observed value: 18.5 A
